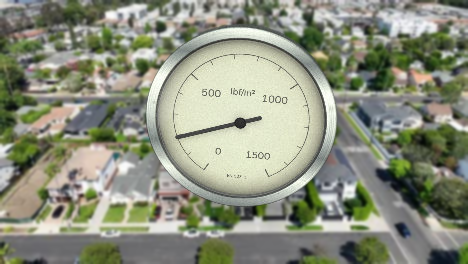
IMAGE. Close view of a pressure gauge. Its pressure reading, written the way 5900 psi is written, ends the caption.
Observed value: 200 psi
